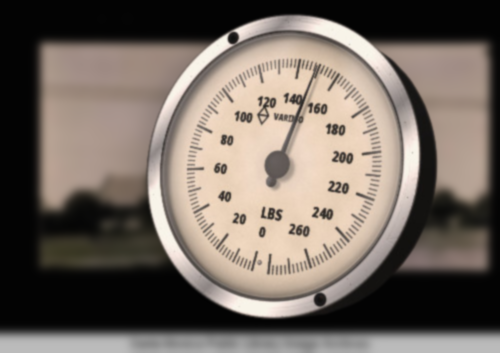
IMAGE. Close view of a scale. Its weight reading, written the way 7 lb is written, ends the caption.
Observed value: 150 lb
